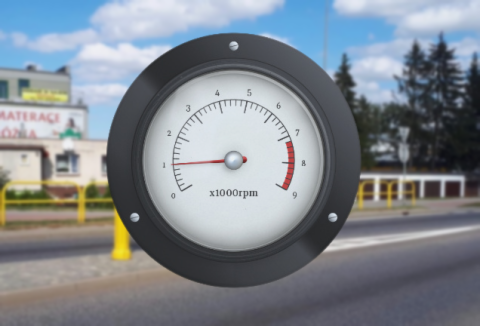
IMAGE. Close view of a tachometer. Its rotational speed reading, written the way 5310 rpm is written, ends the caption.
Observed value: 1000 rpm
